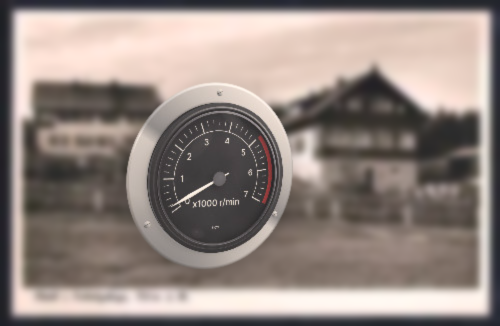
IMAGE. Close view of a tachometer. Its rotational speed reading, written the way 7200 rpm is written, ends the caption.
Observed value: 200 rpm
